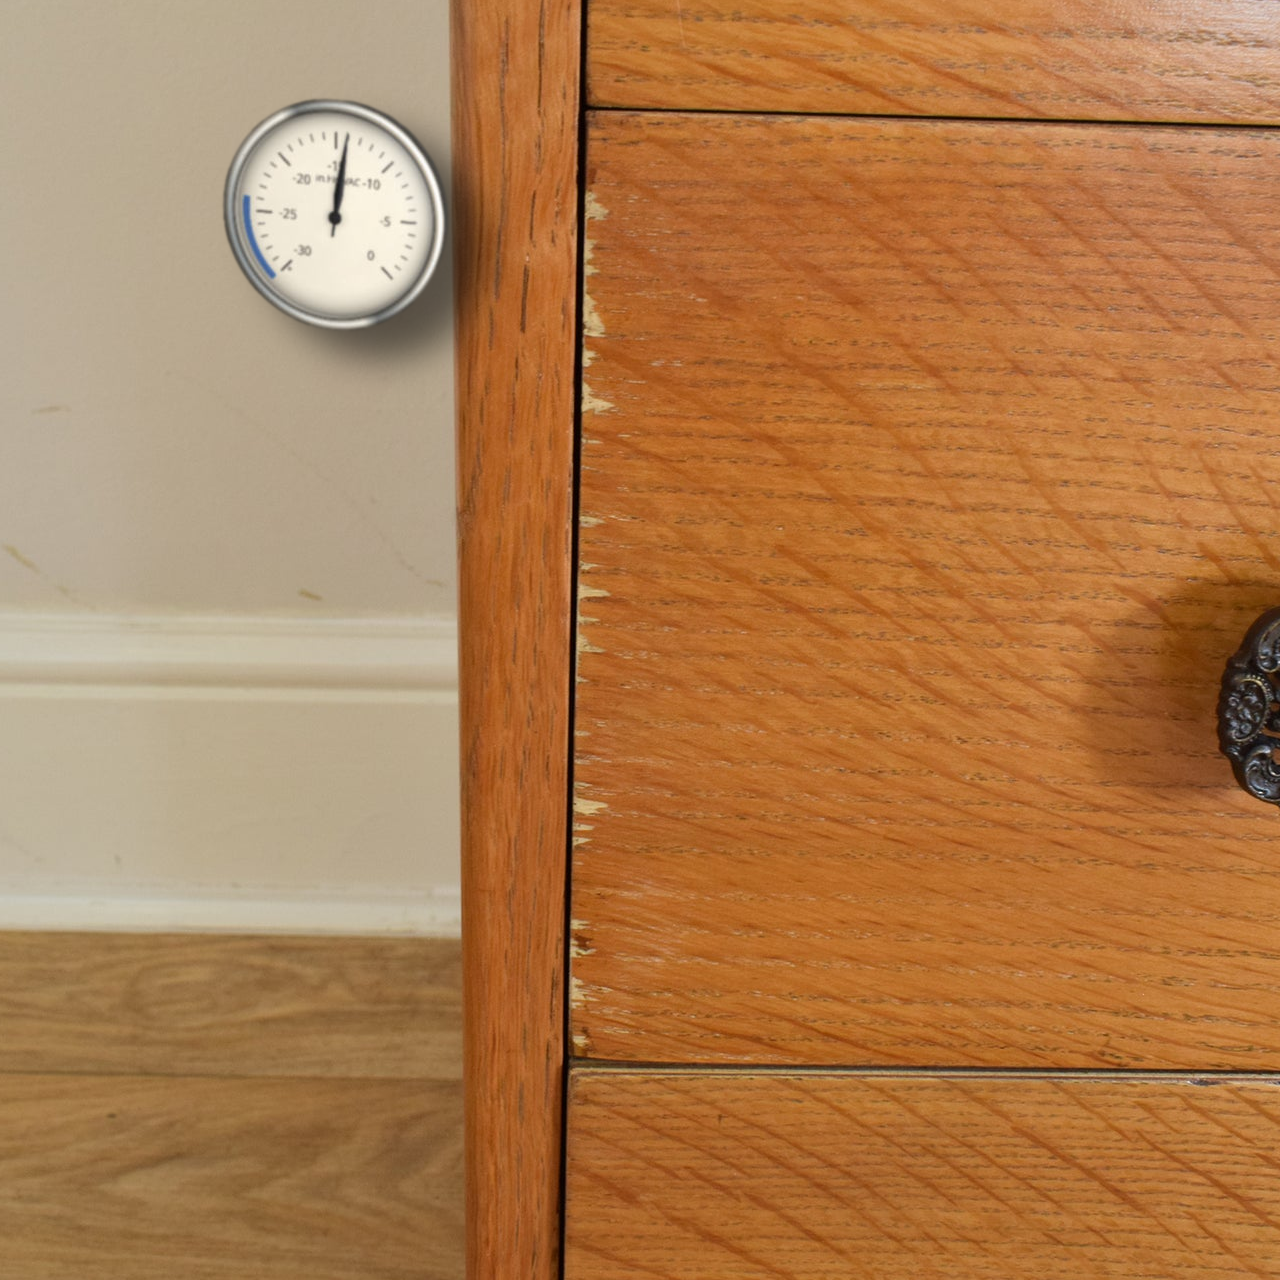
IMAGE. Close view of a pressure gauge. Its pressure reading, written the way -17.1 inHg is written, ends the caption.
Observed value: -14 inHg
